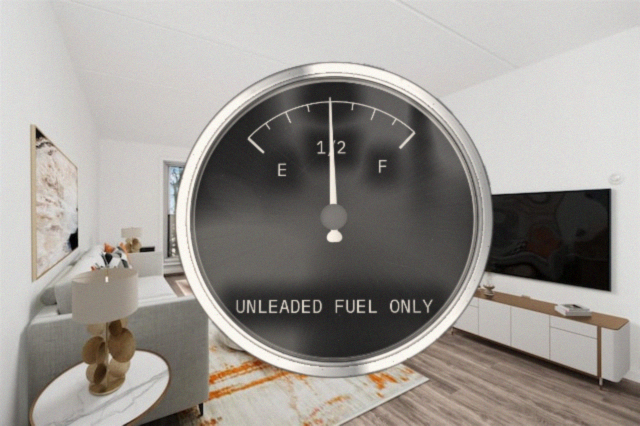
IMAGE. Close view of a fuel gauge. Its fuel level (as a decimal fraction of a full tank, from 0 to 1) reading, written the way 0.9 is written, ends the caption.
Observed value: 0.5
